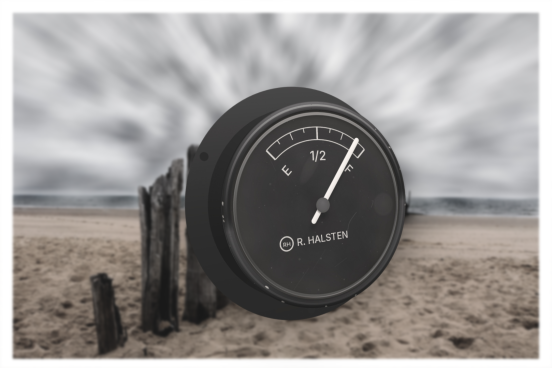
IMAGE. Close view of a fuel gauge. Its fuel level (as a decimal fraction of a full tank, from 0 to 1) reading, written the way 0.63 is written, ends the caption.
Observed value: 0.875
